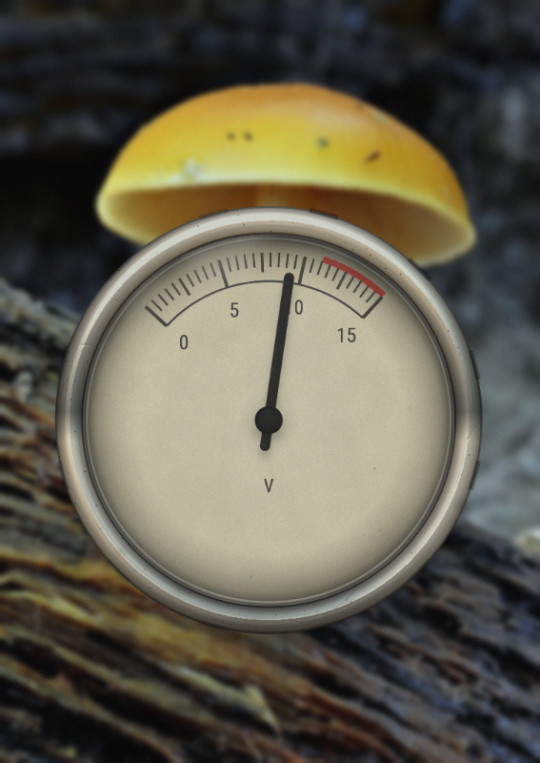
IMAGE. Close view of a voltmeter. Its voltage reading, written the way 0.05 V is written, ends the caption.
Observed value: 9.25 V
